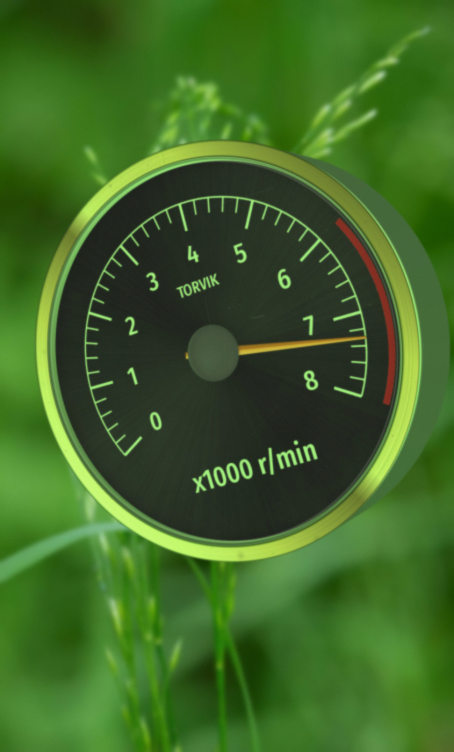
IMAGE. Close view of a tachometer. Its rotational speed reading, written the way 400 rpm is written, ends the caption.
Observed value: 7300 rpm
